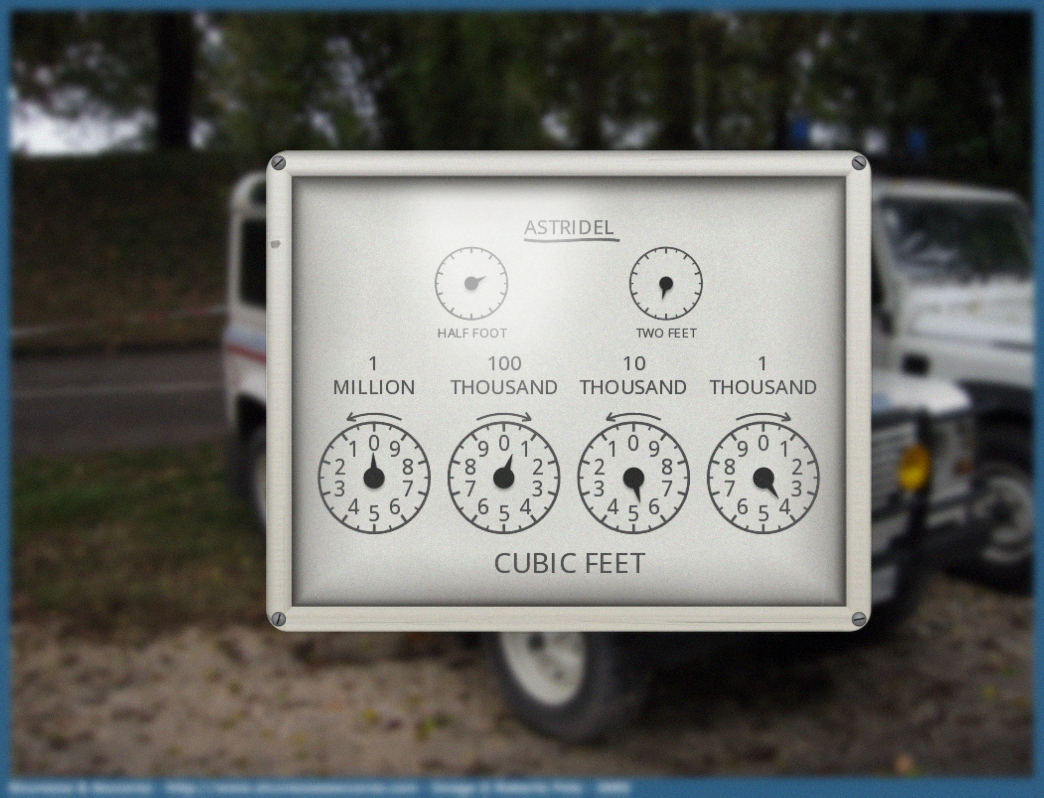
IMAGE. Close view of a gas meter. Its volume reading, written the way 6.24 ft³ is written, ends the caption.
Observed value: 5400 ft³
